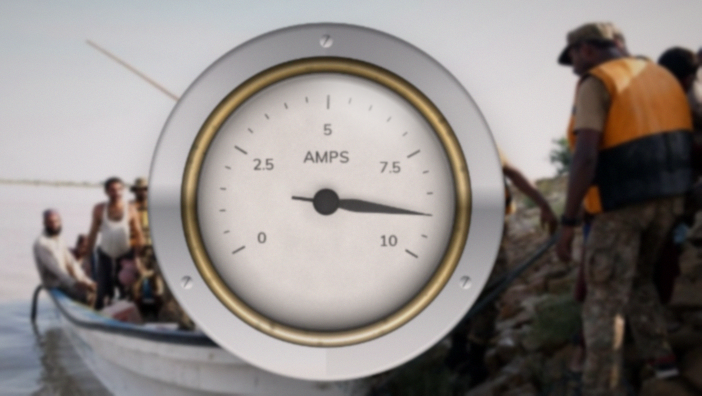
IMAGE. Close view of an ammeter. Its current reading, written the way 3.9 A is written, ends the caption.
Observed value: 9 A
